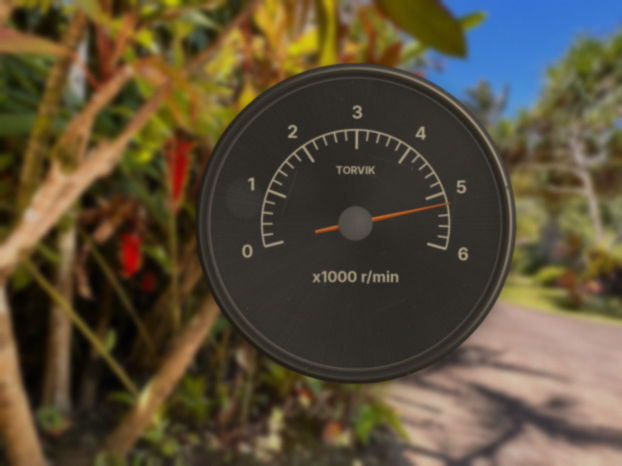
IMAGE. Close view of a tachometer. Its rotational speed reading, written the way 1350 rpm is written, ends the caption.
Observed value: 5200 rpm
